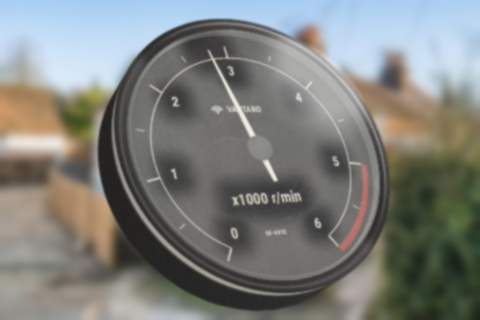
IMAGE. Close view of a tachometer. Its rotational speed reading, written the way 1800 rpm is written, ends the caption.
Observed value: 2750 rpm
